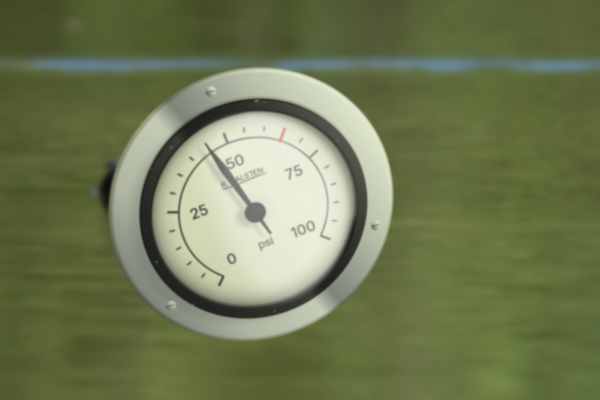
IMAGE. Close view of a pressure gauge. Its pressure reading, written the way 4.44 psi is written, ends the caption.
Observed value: 45 psi
